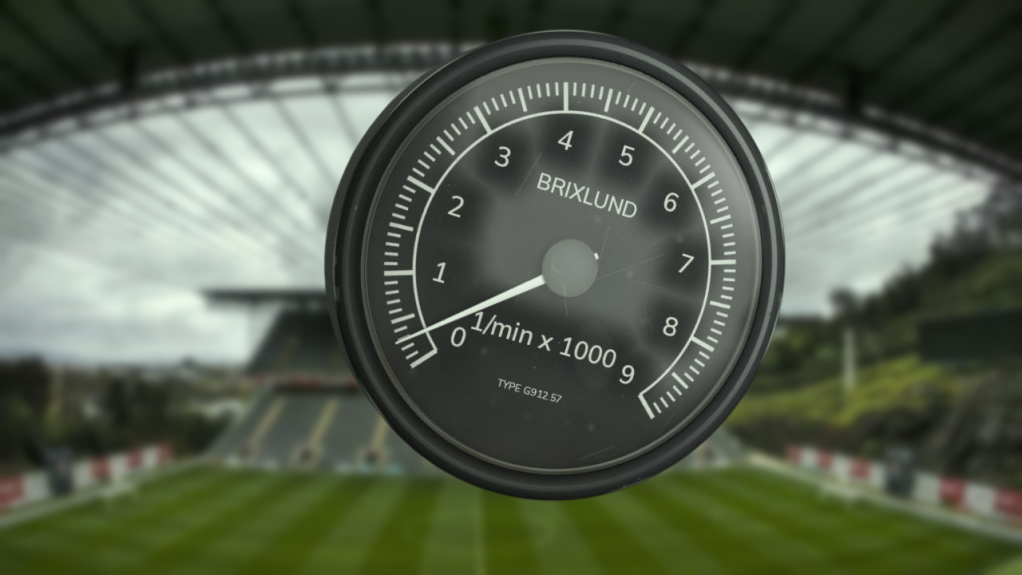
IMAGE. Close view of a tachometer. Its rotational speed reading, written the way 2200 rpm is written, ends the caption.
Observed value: 300 rpm
